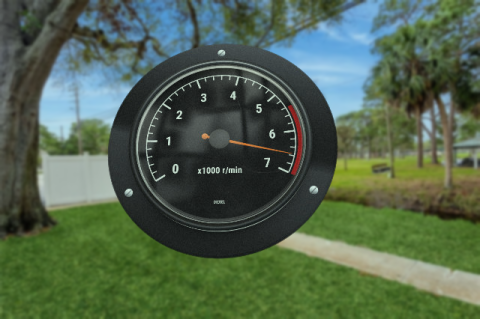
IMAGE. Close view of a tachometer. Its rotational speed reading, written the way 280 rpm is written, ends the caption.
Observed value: 6600 rpm
